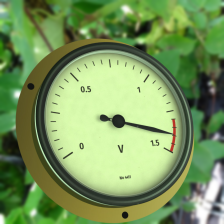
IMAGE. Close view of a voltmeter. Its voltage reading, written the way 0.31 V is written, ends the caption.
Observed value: 1.4 V
